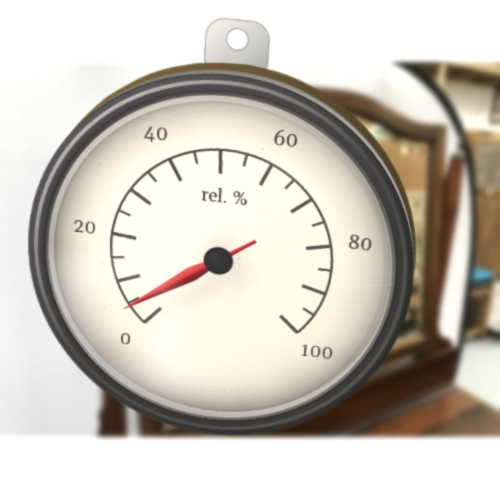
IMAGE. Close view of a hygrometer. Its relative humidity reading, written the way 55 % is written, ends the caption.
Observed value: 5 %
